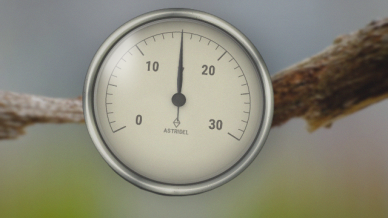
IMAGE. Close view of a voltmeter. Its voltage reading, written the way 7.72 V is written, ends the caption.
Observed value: 15 V
